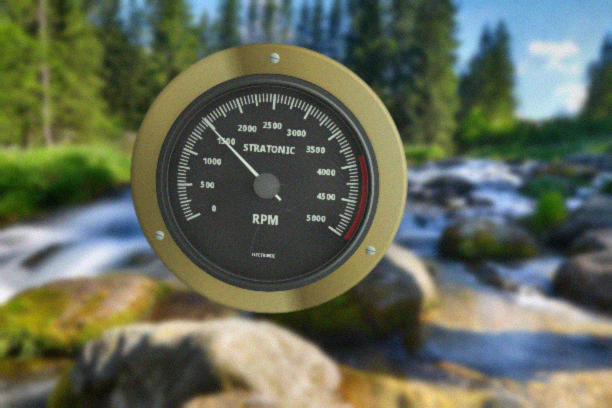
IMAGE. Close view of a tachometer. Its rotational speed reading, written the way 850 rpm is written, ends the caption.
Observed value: 1500 rpm
